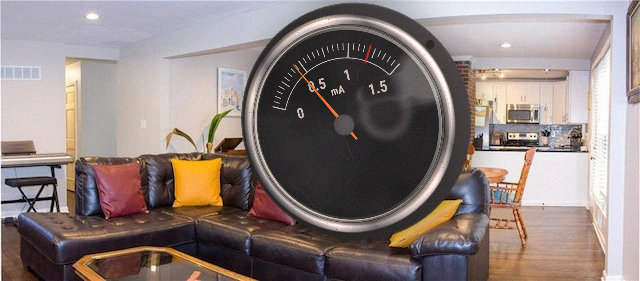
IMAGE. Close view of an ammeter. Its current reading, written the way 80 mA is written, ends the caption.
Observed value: 0.45 mA
